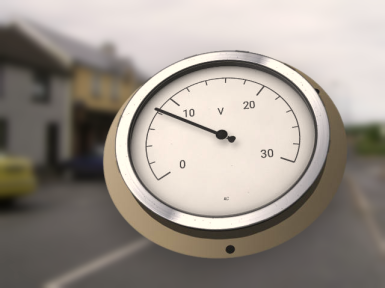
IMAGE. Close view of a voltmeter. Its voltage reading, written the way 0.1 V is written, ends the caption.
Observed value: 8 V
